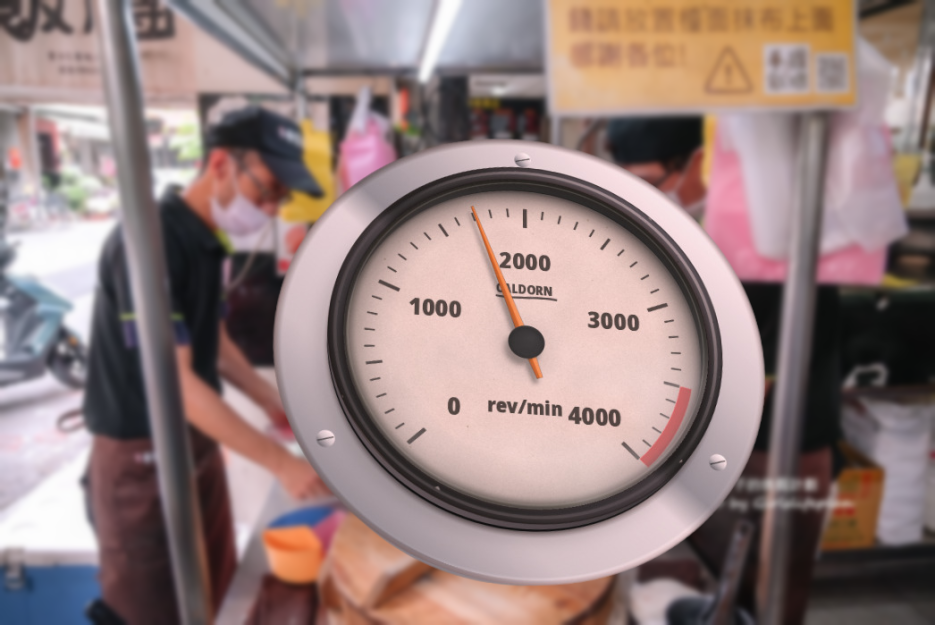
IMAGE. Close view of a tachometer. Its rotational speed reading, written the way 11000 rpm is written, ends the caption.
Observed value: 1700 rpm
